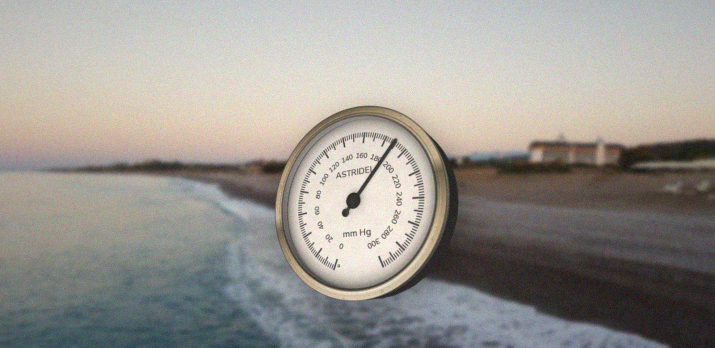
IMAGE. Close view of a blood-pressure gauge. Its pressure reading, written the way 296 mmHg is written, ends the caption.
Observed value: 190 mmHg
